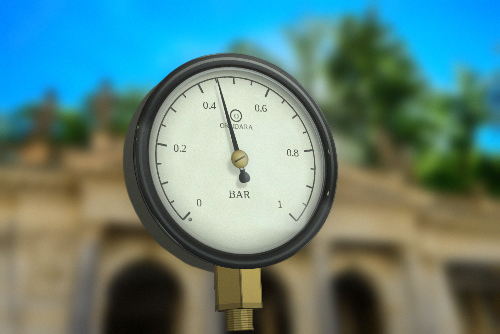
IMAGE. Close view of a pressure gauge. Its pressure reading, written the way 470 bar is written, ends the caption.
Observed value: 0.45 bar
